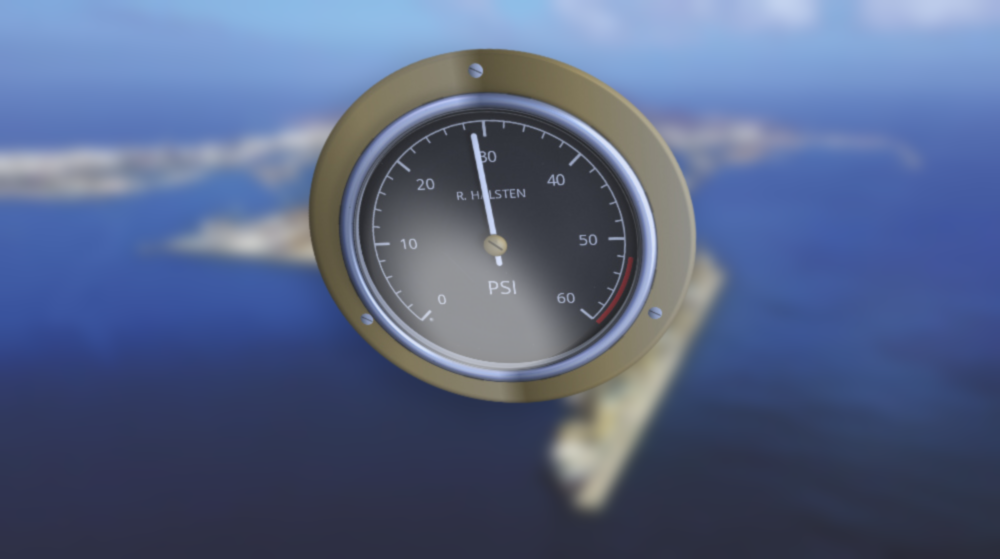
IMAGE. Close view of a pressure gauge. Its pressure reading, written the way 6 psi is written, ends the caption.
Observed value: 29 psi
